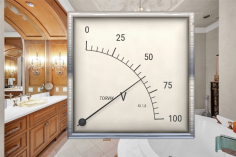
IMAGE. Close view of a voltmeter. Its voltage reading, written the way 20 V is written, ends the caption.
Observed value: 60 V
